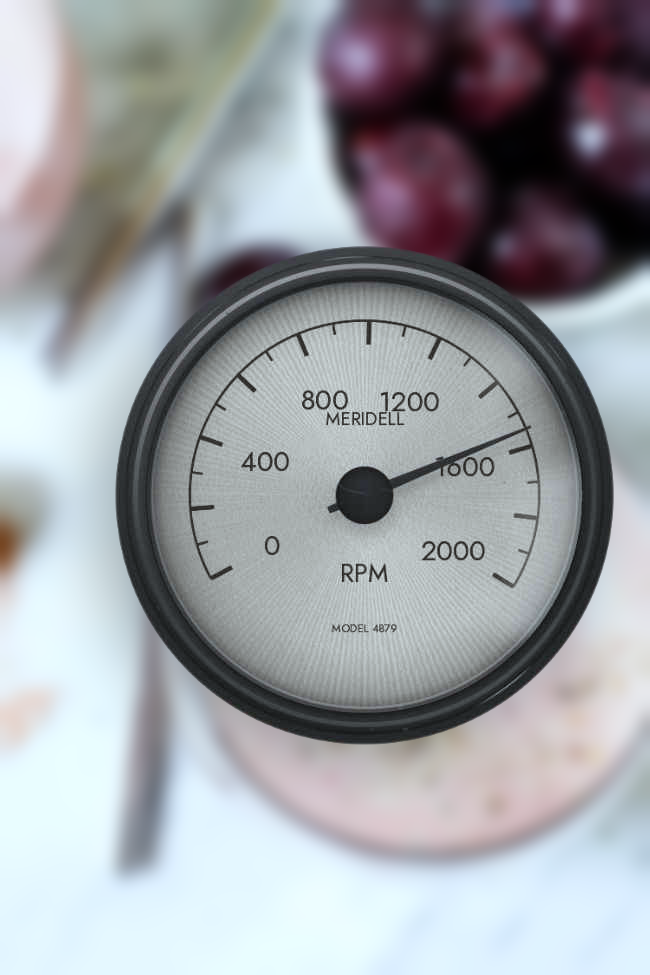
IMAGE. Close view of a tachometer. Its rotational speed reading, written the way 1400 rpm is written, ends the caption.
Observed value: 1550 rpm
